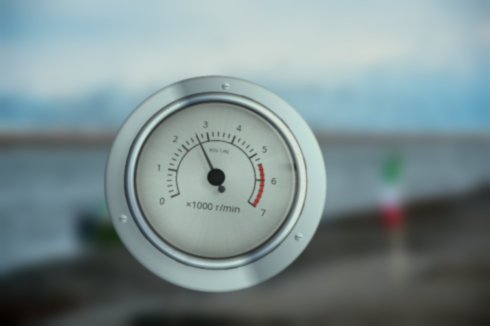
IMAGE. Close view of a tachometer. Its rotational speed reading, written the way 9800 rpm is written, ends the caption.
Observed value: 2600 rpm
